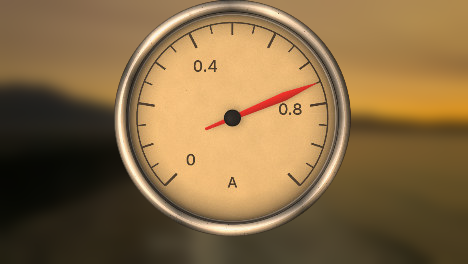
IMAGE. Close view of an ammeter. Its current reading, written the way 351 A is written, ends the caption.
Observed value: 0.75 A
